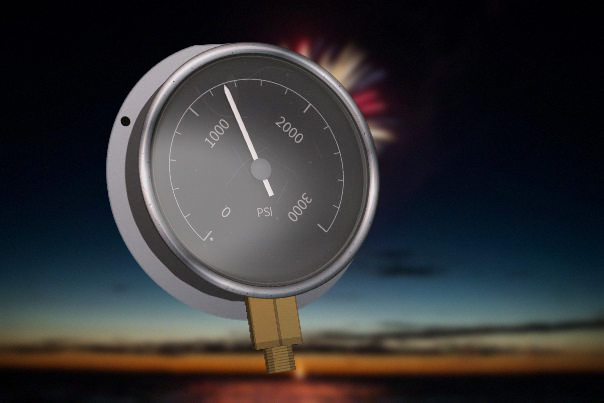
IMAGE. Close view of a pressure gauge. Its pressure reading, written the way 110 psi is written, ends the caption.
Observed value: 1300 psi
